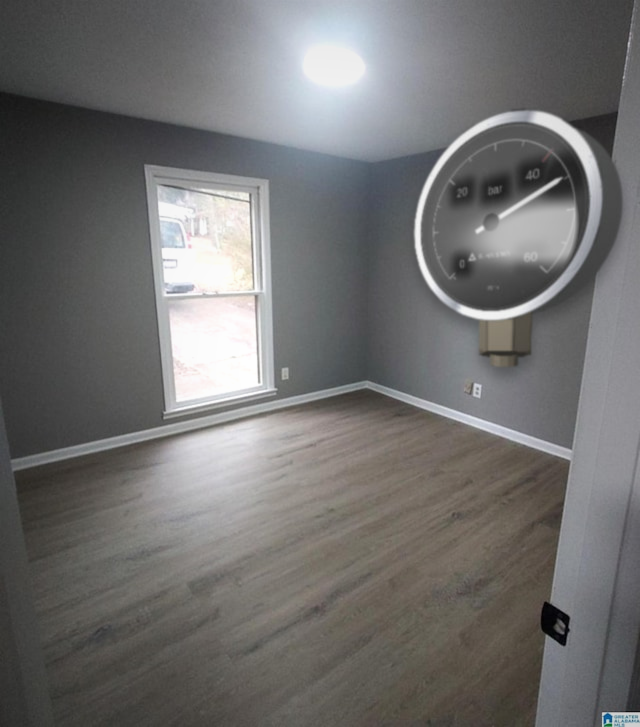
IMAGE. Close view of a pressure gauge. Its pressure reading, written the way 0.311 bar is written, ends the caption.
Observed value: 45 bar
